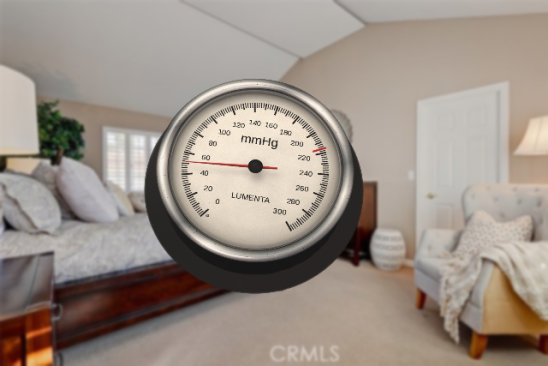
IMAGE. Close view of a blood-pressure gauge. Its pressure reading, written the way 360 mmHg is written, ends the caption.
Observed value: 50 mmHg
